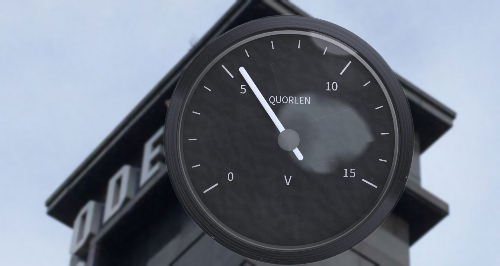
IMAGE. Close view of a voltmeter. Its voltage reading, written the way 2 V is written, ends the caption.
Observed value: 5.5 V
